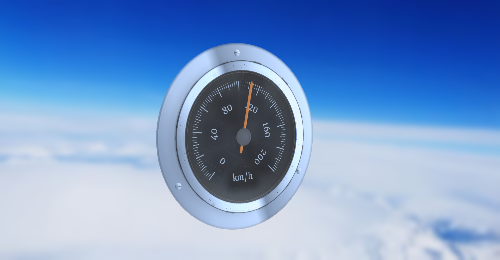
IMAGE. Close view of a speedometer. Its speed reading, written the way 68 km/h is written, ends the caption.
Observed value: 110 km/h
